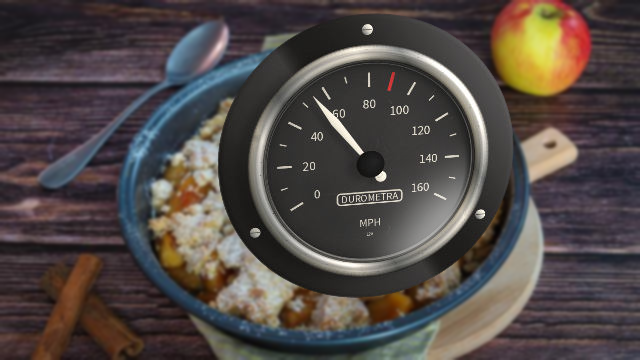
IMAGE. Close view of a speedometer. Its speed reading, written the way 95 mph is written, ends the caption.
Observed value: 55 mph
